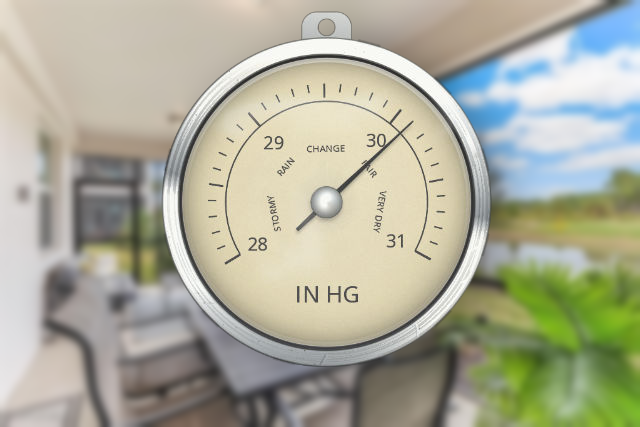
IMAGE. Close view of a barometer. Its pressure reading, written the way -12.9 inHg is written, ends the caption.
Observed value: 30.1 inHg
